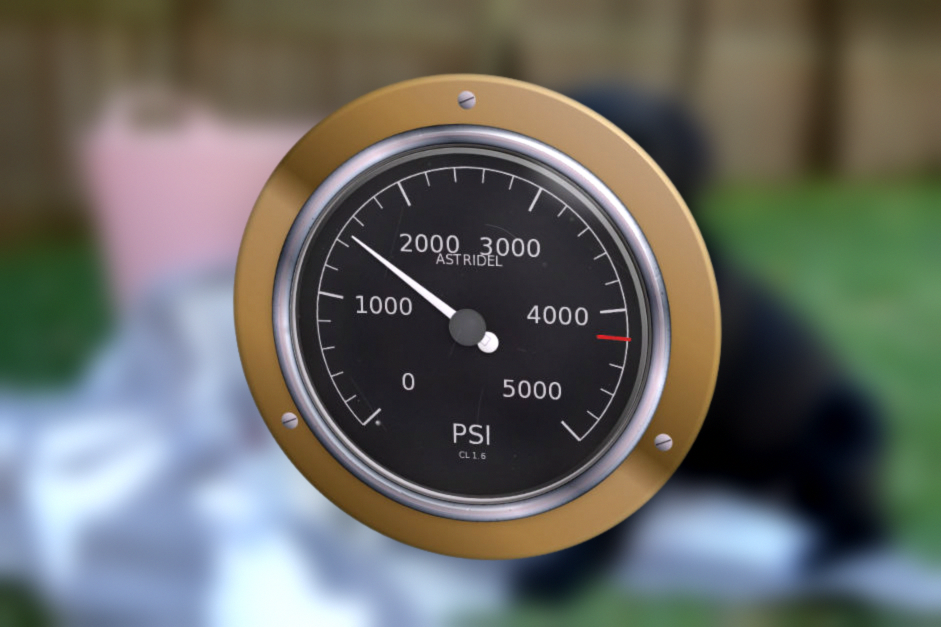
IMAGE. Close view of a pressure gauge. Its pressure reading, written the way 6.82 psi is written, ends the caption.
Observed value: 1500 psi
